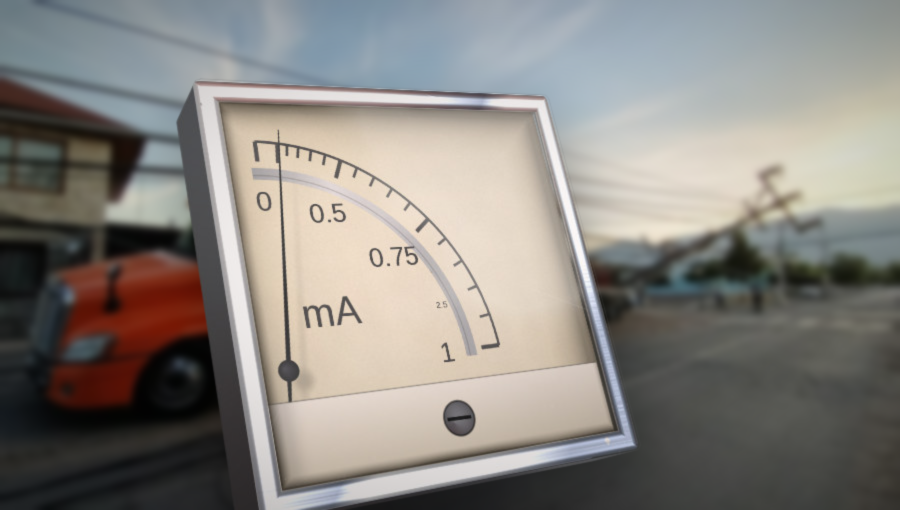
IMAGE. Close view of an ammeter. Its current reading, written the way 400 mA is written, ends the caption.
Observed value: 0.25 mA
